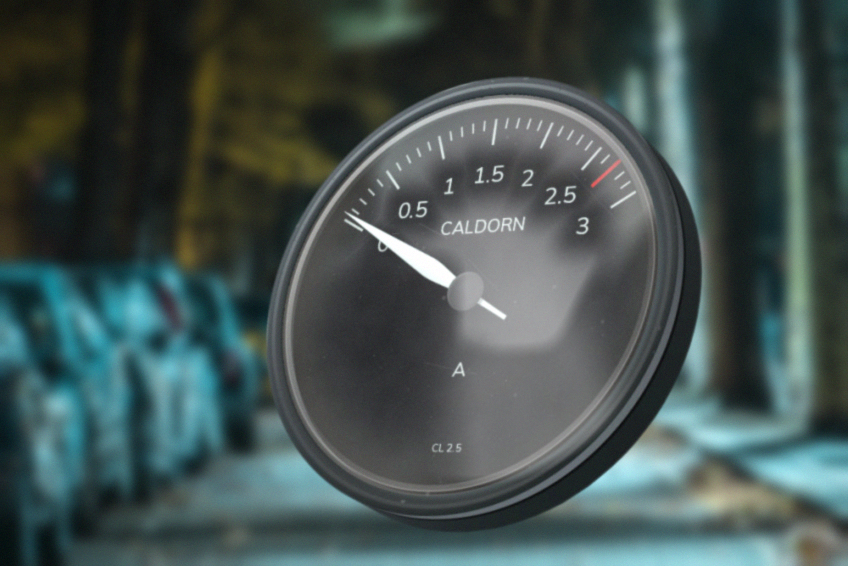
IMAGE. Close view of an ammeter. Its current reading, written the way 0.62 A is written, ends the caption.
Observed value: 0.05 A
